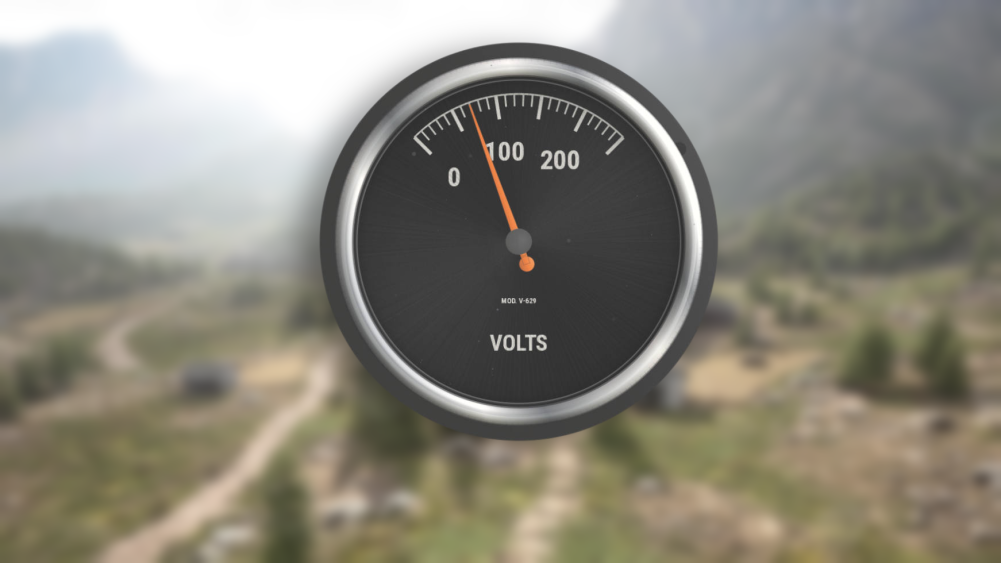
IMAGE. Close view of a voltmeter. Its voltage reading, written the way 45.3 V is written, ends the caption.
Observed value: 70 V
